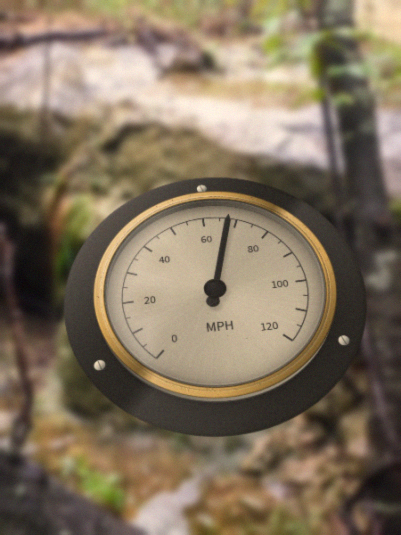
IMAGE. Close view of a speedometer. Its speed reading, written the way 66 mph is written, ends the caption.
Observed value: 67.5 mph
